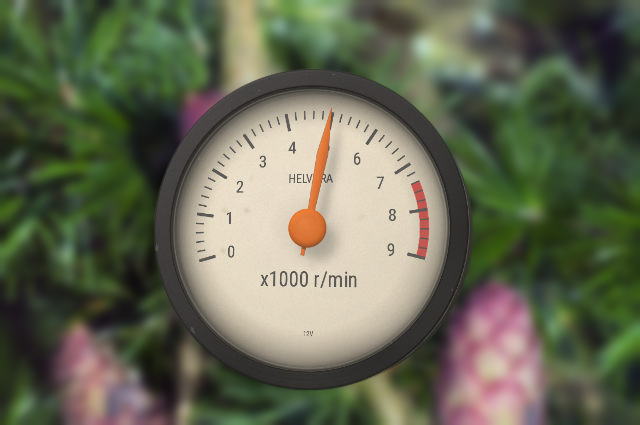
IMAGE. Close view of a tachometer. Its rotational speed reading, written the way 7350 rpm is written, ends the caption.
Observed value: 5000 rpm
